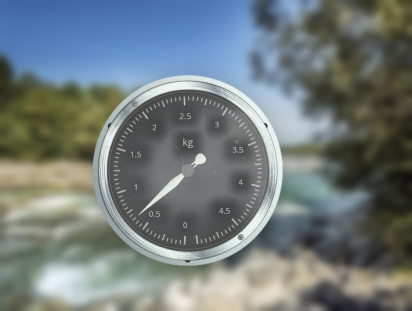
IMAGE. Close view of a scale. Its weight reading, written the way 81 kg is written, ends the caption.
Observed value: 0.65 kg
